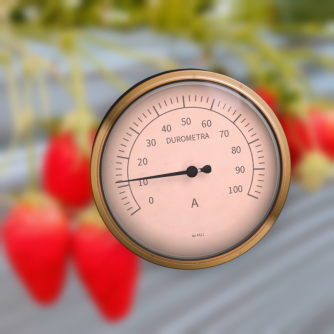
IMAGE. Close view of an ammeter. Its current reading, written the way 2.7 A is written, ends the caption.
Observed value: 12 A
